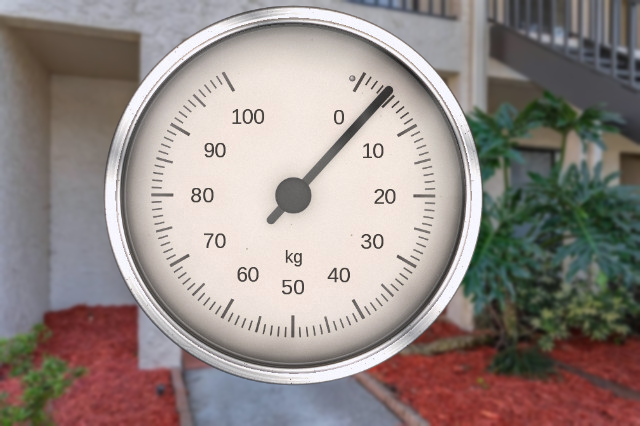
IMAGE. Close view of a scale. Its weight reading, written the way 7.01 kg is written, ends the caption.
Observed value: 4 kg
